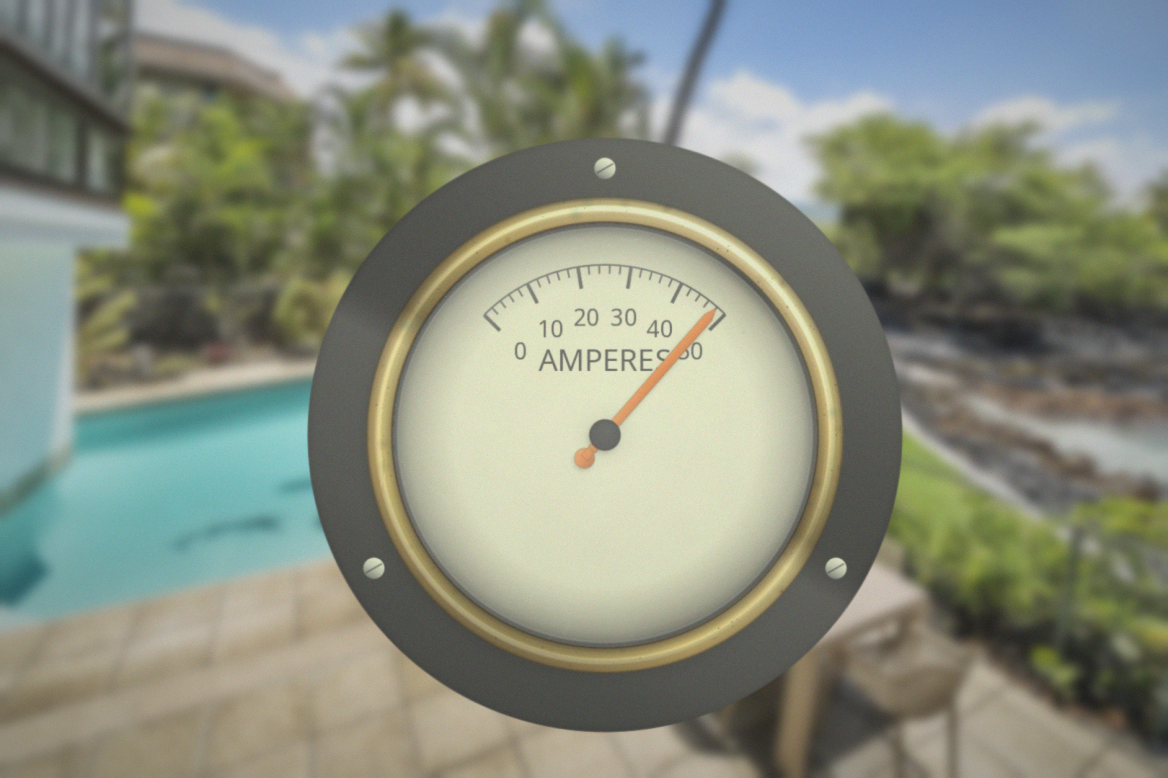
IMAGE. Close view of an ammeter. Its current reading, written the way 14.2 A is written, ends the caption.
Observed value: 48 A
